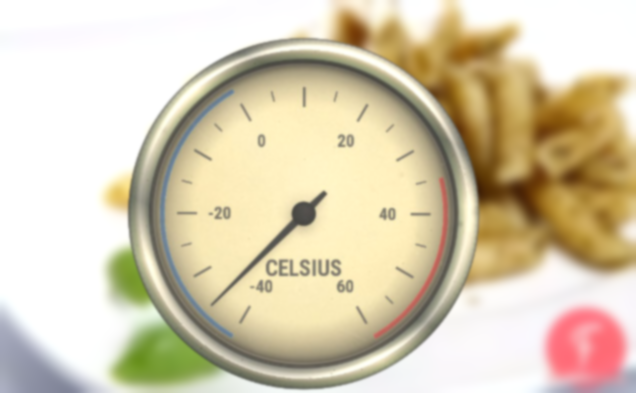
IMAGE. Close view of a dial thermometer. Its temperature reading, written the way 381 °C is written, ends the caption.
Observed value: -35 °C
